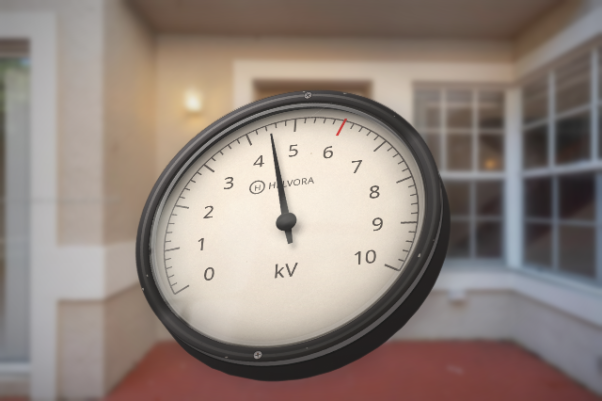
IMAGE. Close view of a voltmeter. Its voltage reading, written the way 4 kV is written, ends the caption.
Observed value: 4.5 kV
